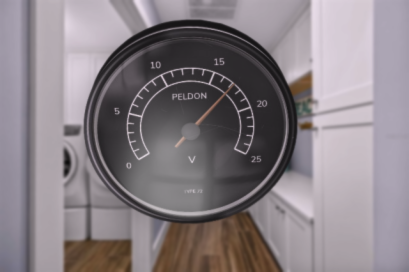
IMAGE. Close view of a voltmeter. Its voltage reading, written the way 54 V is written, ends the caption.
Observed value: 17 V
